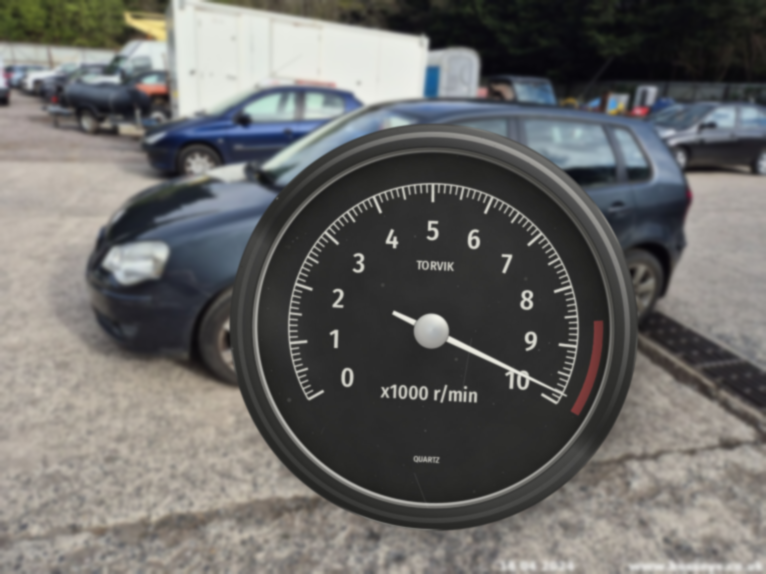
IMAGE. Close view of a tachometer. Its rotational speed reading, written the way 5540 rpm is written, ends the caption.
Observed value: 9800 rpm
